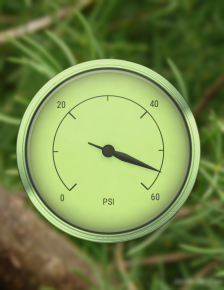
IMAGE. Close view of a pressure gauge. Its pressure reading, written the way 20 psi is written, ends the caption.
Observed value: 55 psi
